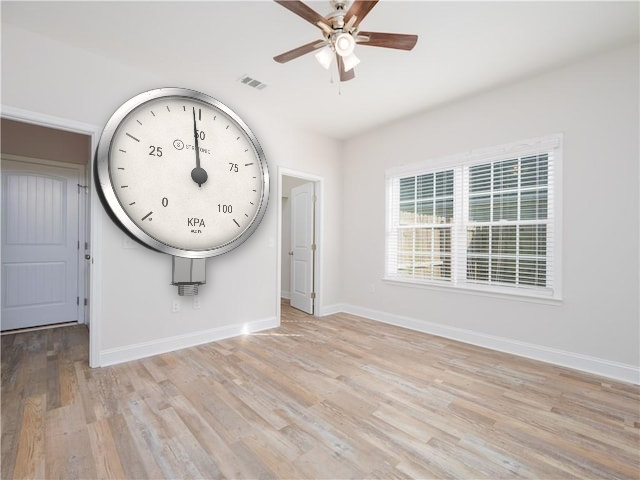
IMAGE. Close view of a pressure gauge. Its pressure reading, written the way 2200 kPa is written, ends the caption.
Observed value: 47.5 kPa
